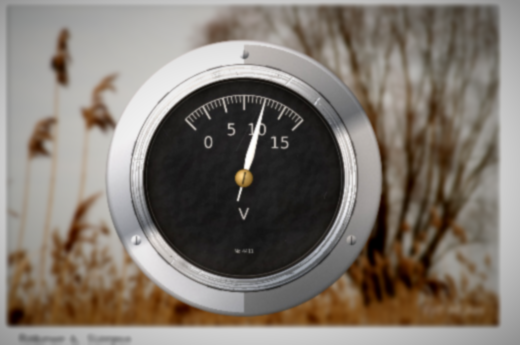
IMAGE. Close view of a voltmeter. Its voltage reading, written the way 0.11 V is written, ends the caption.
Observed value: 10 V
